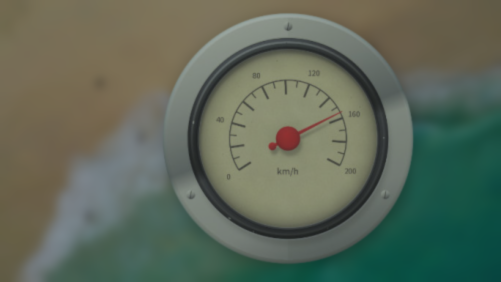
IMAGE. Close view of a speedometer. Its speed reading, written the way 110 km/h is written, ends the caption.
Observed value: 155 km/h
